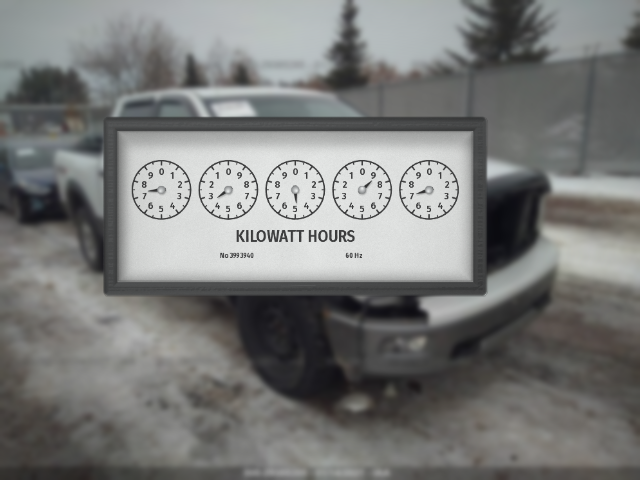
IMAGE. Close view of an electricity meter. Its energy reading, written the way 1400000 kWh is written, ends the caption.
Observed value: 73487 kWh
